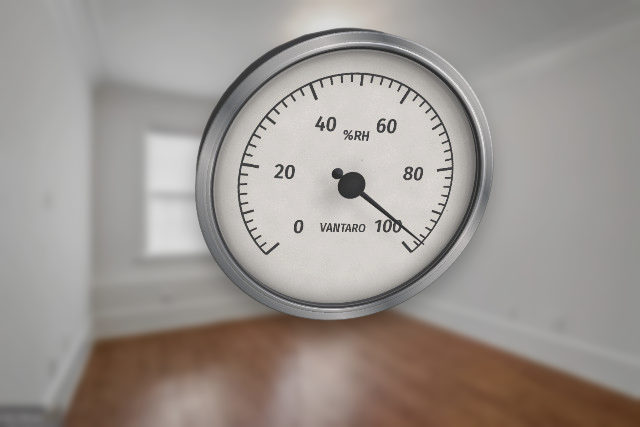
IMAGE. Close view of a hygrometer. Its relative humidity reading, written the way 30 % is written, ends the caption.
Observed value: 97 %
